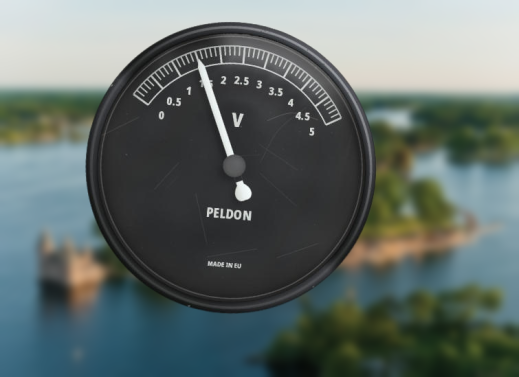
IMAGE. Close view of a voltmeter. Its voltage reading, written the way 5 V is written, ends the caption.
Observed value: 1.5 V
